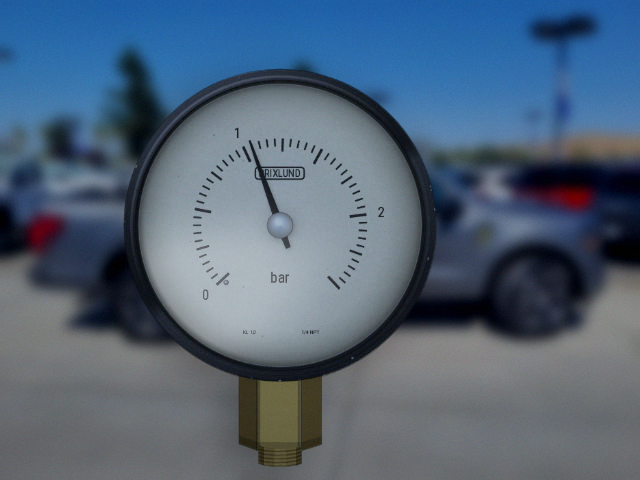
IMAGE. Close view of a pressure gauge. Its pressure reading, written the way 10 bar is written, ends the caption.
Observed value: 1.05 bar
